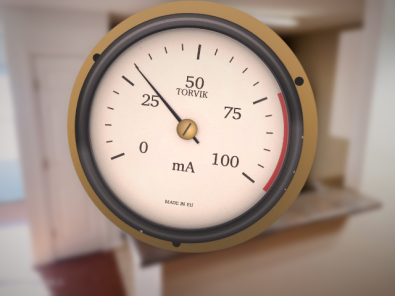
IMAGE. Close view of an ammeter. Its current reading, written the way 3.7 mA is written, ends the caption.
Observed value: 30 mA
